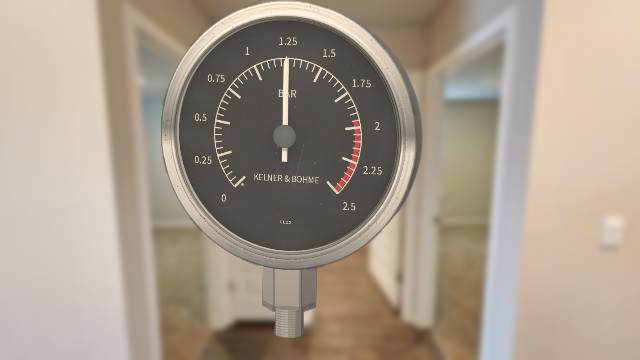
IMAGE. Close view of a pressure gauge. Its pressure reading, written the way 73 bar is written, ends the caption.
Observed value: 1.25 bar
